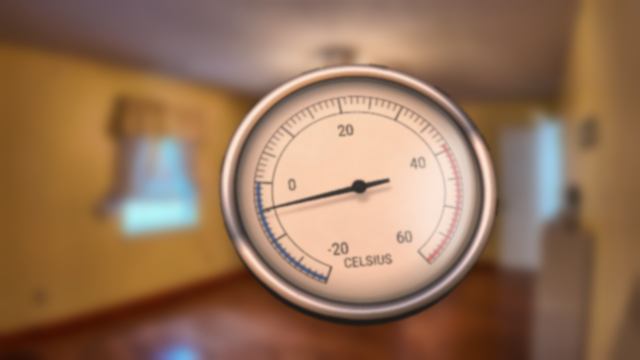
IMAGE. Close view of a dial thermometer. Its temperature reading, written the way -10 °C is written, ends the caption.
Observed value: -5 °C
